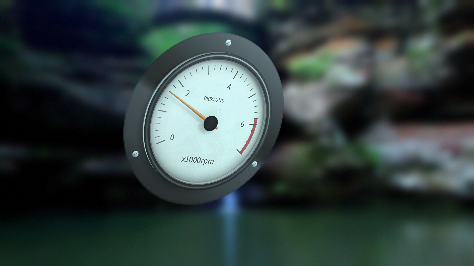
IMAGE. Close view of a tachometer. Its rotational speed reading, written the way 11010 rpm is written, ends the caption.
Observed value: 1600 rpm
